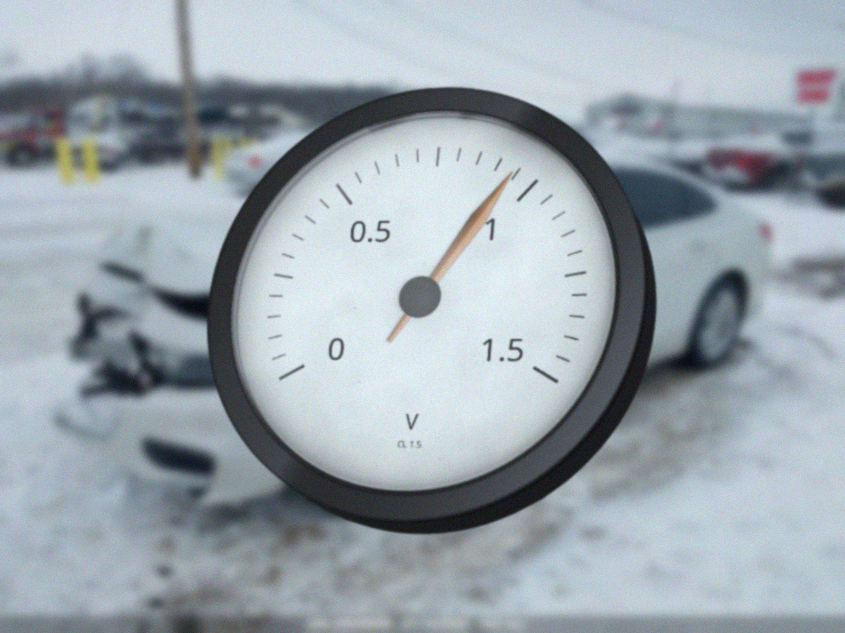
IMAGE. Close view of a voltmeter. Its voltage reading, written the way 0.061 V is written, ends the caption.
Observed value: 0.95 V
